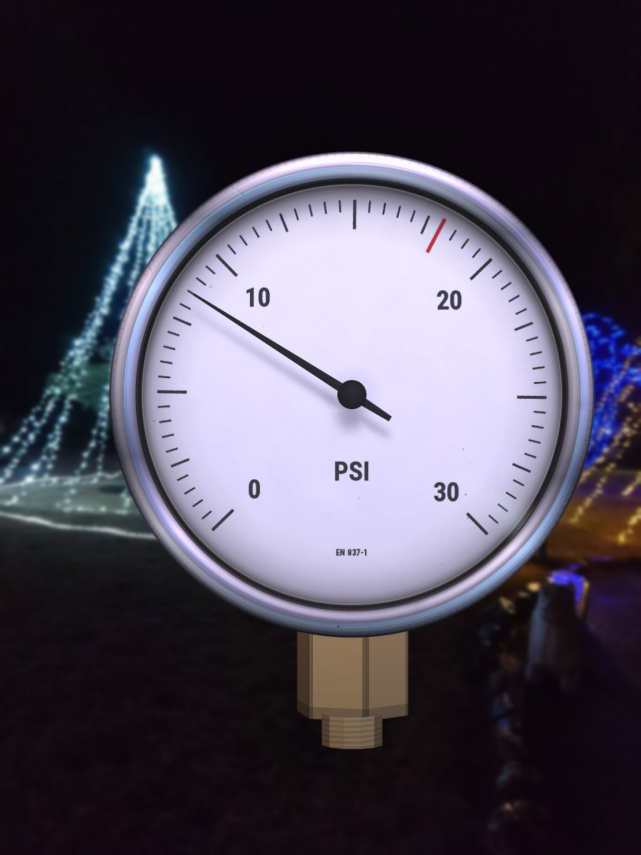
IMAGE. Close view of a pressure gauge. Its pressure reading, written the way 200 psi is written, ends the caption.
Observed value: 8.5 psi
